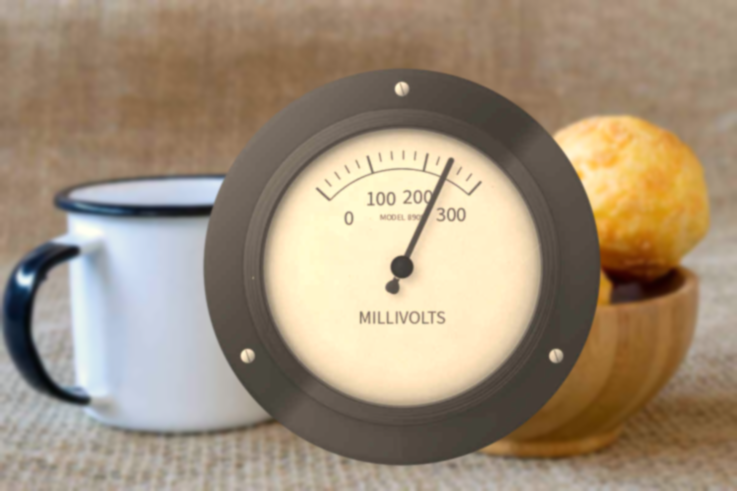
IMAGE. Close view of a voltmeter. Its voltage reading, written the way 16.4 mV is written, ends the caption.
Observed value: 240 mV
